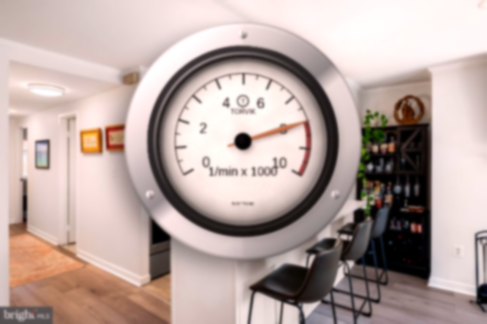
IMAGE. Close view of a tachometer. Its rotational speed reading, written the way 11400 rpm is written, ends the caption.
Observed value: 8000 rpm
